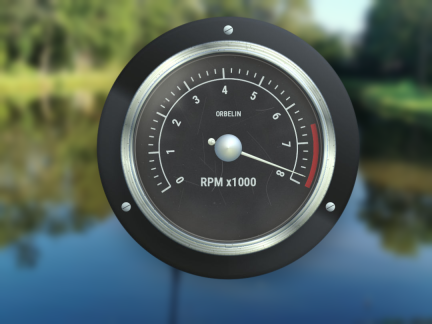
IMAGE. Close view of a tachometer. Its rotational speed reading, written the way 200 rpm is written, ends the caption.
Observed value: 7800 rpm
